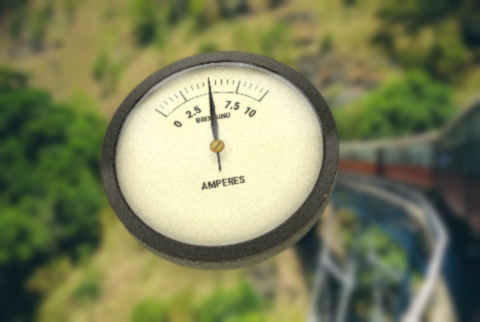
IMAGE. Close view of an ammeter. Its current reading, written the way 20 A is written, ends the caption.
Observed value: 5 A
